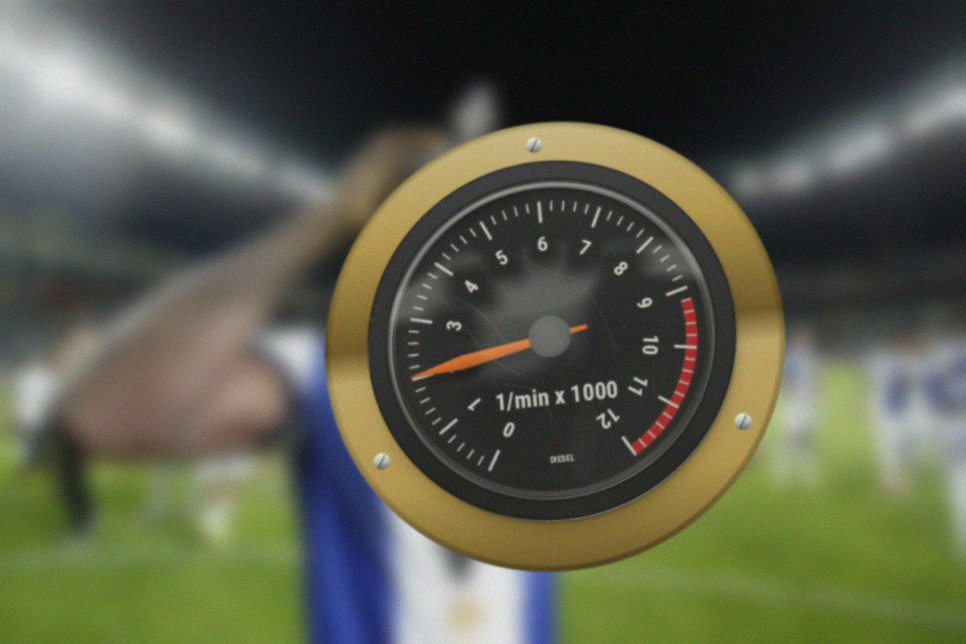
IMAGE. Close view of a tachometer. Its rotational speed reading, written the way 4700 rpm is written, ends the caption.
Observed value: 2000 rpm
